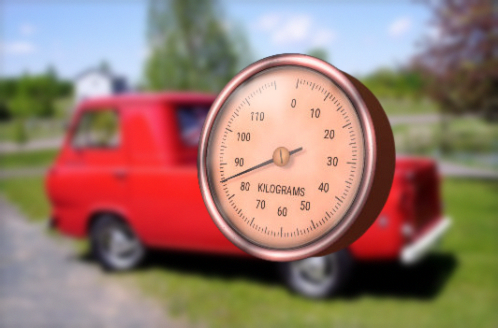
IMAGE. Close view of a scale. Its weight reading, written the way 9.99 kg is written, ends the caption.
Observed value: 85 kg
